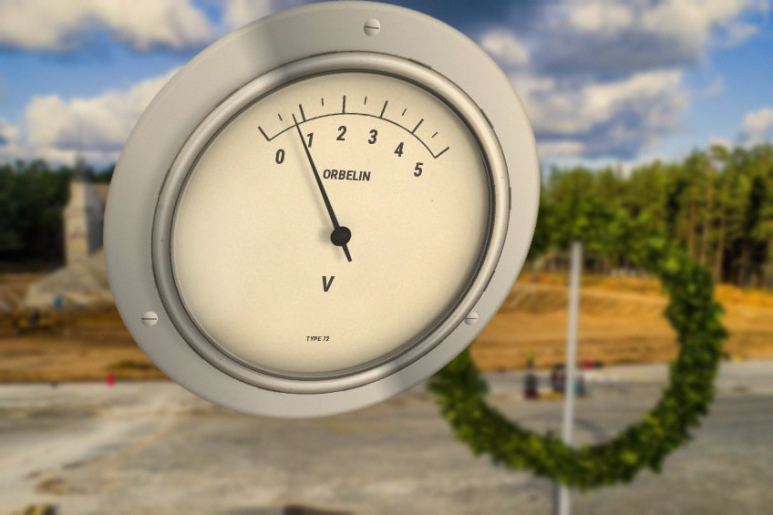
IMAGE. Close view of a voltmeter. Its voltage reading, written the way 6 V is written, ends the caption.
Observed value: 0.75 V
